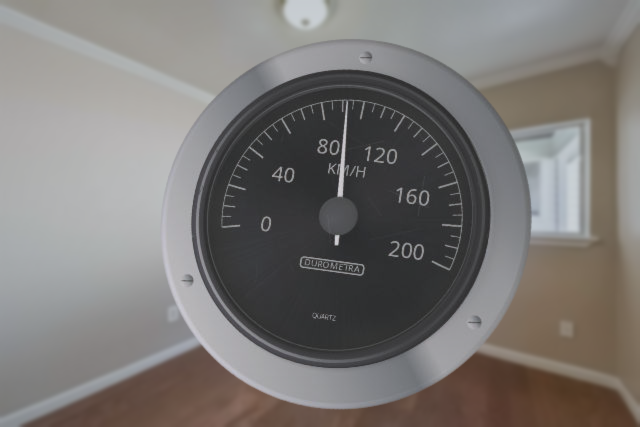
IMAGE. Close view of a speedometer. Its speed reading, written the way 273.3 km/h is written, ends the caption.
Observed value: 92.5 km/h
